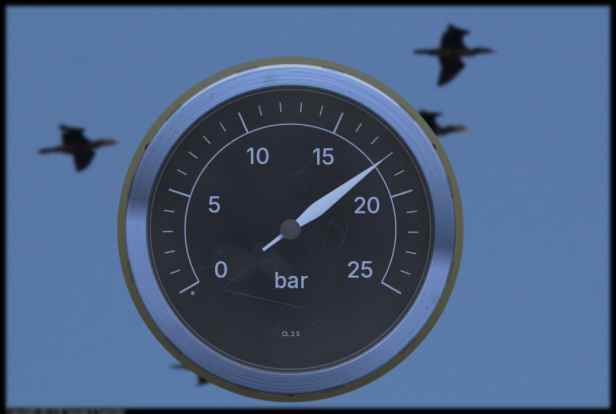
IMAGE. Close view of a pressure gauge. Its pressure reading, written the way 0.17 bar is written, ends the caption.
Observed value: 18 bar
